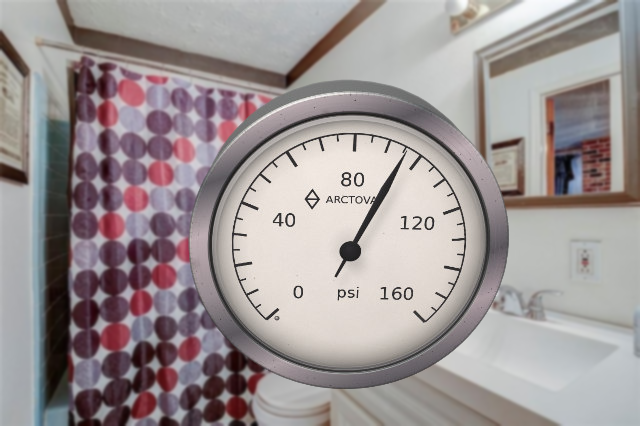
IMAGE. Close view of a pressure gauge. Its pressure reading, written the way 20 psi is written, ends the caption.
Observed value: 95 psi
